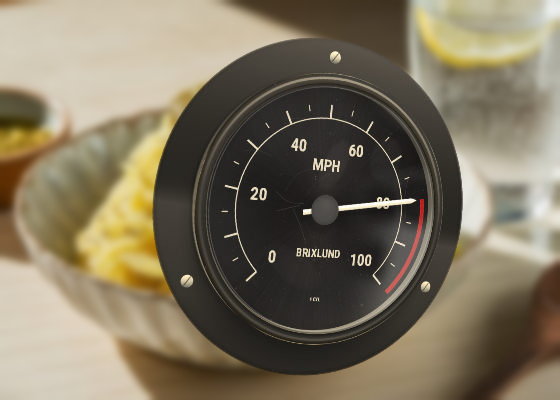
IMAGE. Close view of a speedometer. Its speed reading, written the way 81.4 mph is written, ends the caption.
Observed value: 80 mph
